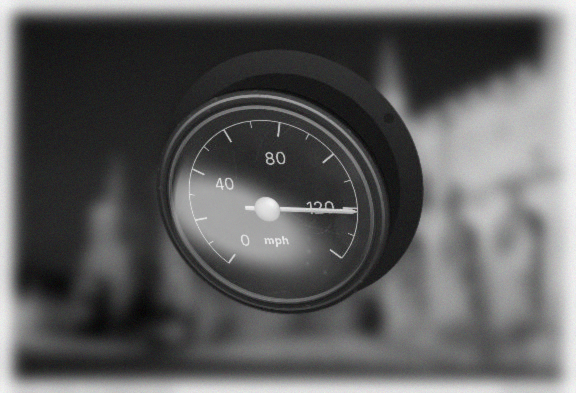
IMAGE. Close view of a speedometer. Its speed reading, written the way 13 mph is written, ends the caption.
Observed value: 120 mph
